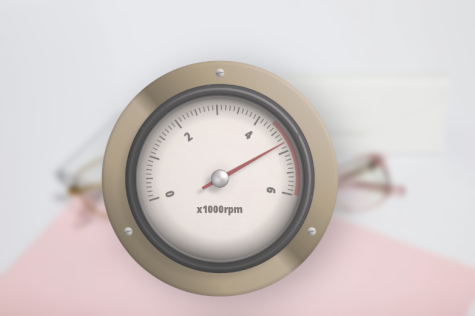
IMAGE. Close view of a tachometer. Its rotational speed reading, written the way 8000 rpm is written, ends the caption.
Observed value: 4800 rpm
